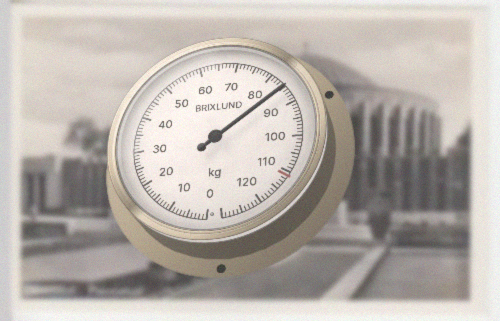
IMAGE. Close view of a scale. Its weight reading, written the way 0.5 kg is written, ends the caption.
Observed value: 85 kg
